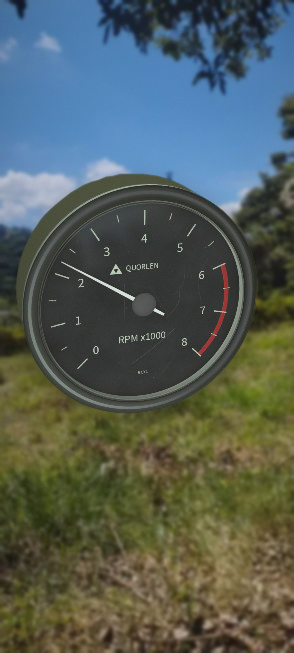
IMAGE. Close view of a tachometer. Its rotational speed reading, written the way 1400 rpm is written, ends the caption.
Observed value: 2250 rpm
